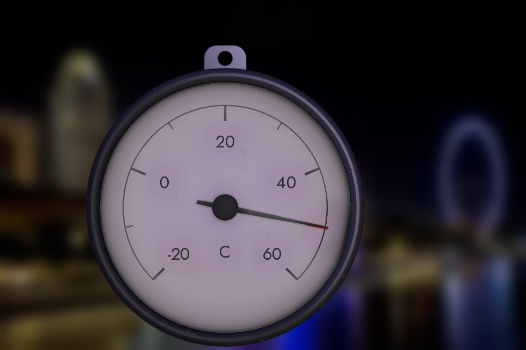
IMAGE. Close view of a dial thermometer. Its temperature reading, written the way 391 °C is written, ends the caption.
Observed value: 50 °C
